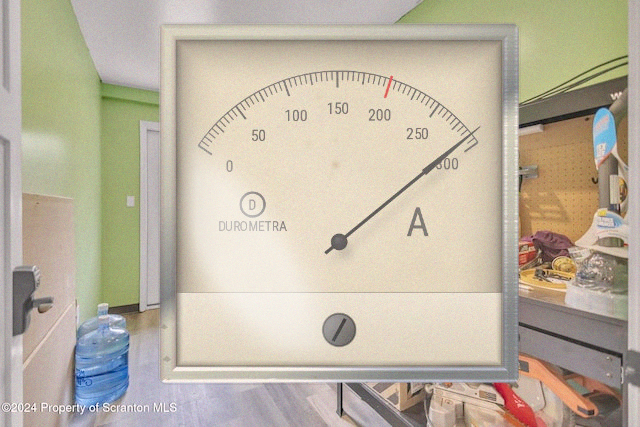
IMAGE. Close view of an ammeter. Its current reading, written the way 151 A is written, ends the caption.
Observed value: 290 A
